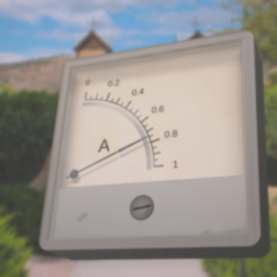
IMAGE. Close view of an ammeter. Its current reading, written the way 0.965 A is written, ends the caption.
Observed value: 0.75 A
